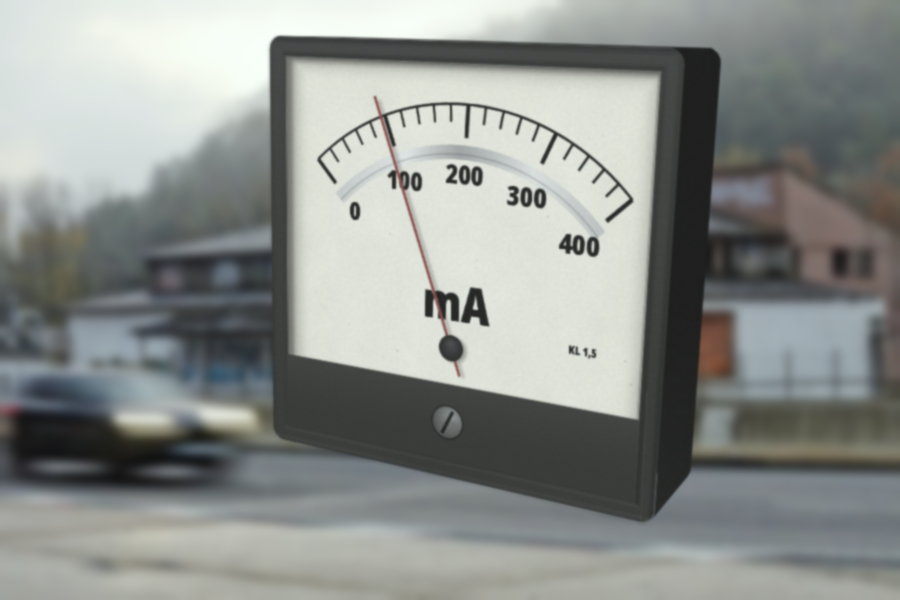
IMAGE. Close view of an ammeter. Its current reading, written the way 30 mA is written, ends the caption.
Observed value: 100 mA
